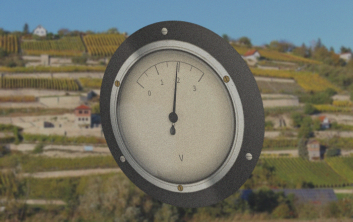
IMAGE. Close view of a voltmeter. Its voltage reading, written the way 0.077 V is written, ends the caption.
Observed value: 2 V
